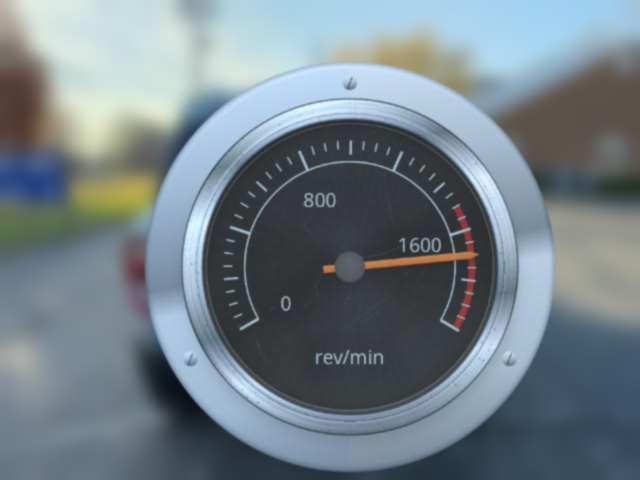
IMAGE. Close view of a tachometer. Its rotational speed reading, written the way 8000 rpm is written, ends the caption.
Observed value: 1700 rpm
